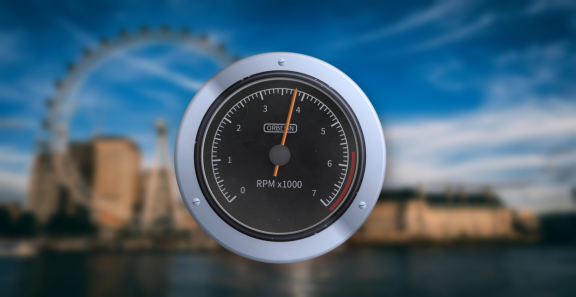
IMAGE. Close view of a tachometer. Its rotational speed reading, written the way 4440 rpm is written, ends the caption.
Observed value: 3800 rpm
